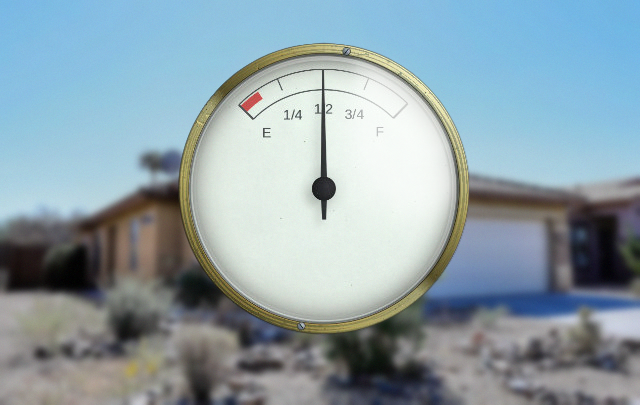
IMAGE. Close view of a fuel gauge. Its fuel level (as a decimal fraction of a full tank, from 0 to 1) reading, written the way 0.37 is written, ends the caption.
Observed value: 0.5
